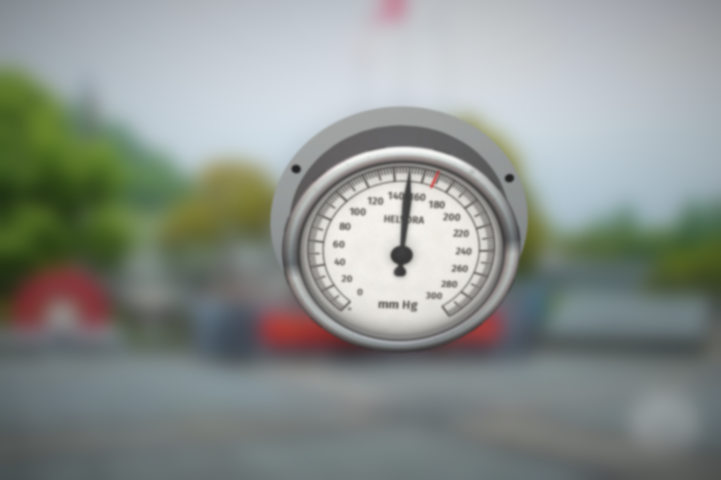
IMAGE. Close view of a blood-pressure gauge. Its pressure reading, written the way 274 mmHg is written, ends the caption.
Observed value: 150 mmHg
